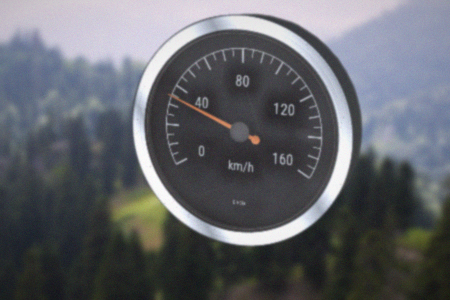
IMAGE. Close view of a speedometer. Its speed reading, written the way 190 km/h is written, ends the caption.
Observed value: 35 km/h
